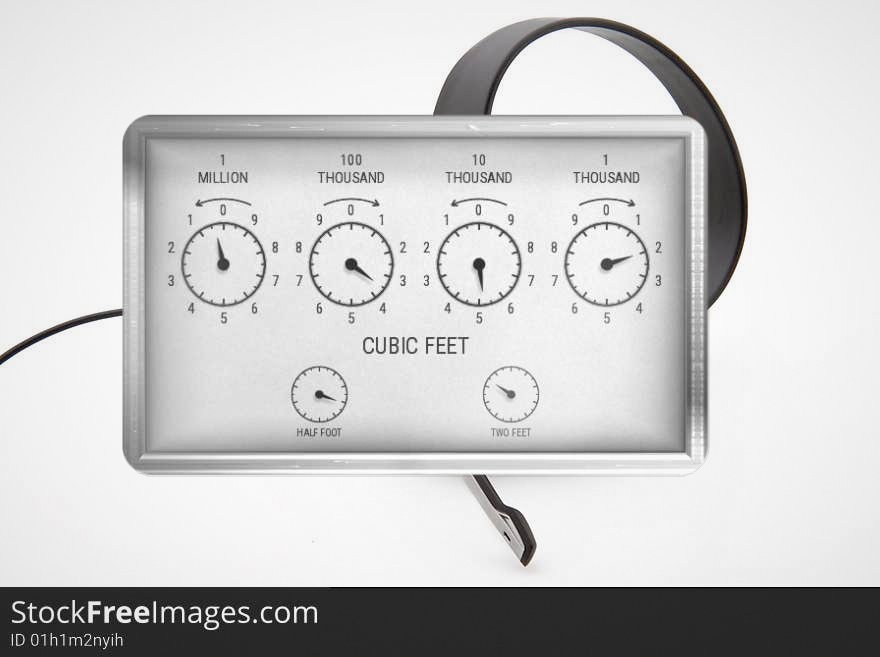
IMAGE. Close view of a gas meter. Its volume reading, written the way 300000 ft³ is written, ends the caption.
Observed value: 35200 ft³
